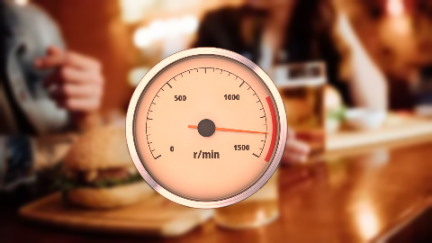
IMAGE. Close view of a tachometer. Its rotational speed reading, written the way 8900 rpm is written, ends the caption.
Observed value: 1350 rpm
